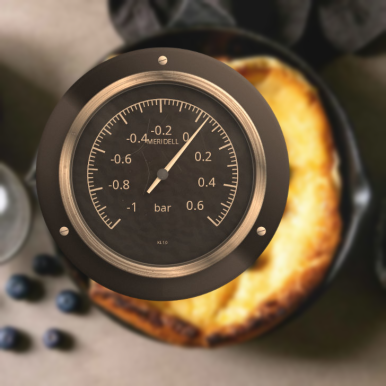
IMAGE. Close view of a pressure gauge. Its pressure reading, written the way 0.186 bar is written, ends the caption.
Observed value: 0.04 bar
